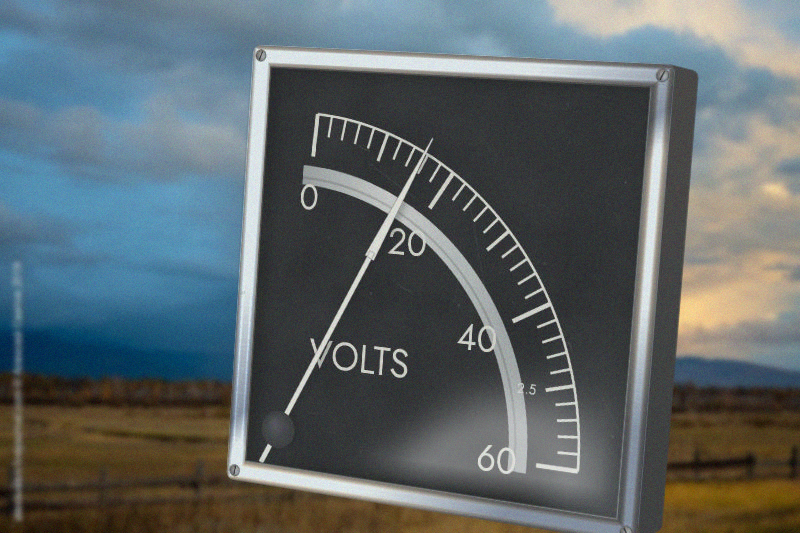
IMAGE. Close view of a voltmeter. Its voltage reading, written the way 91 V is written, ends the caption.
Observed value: 16 V
